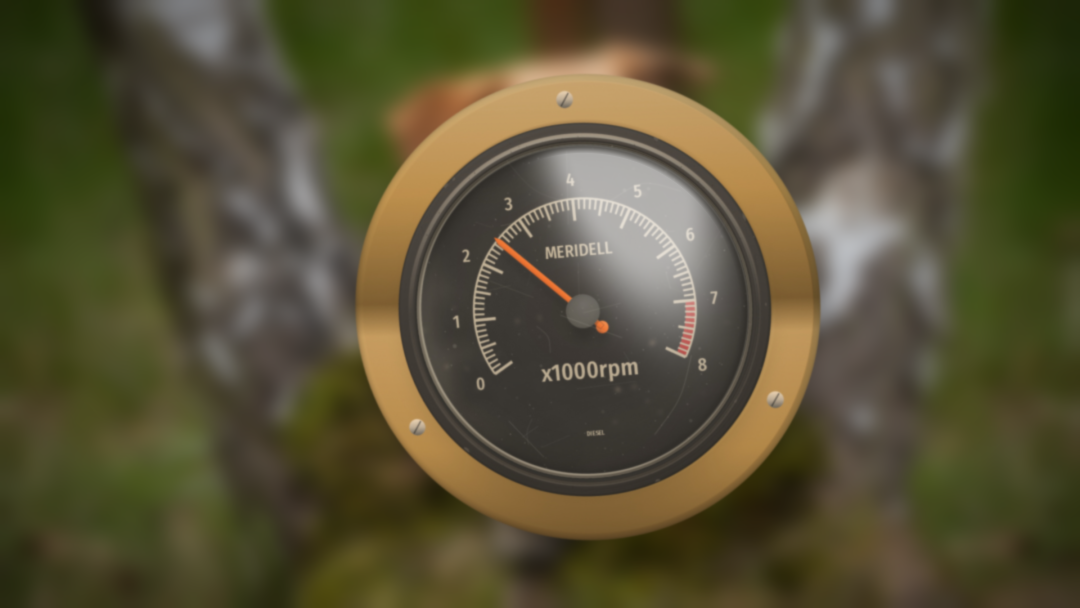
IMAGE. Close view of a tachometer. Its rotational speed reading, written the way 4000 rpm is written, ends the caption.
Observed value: 2500 rpm
